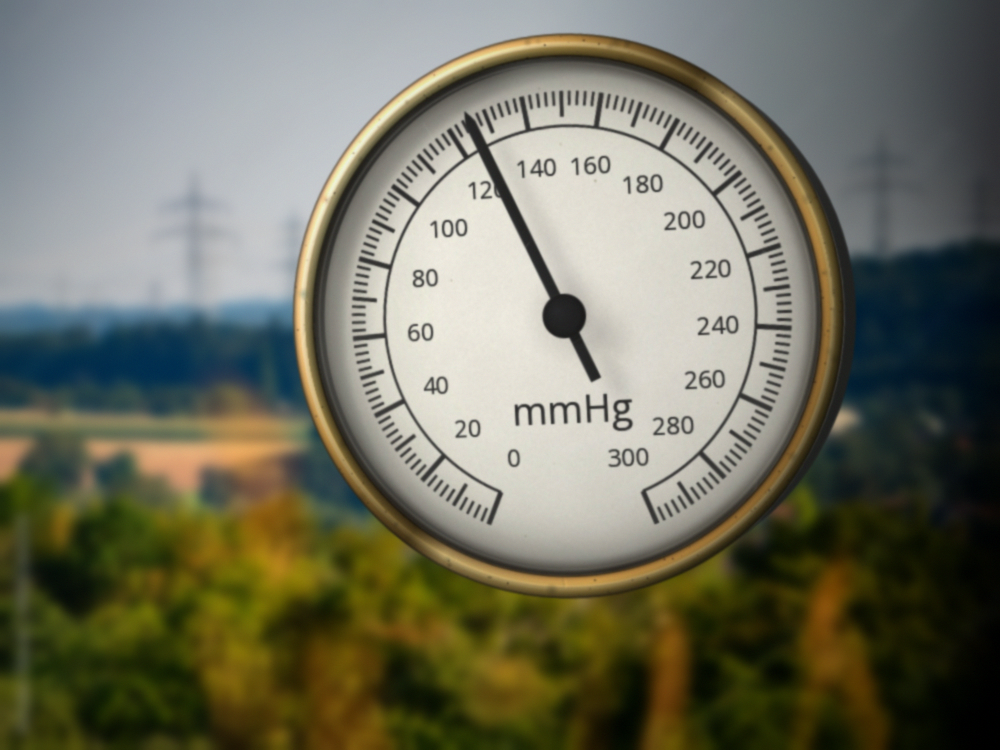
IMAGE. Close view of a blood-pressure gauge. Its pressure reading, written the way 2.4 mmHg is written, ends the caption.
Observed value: 126 mmHg
